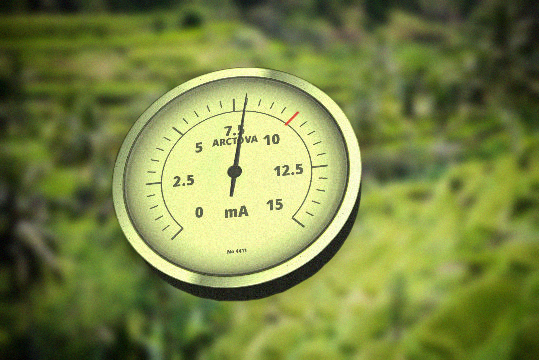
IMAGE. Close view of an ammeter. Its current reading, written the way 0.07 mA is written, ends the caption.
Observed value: 8 mA
